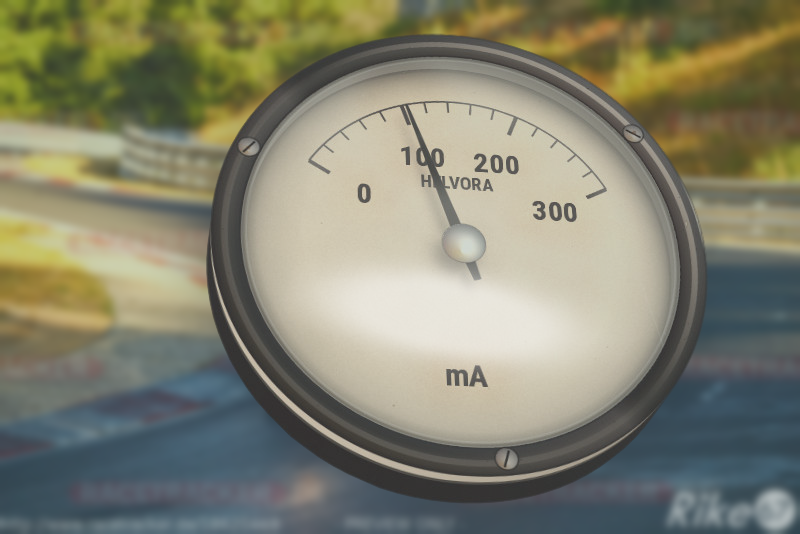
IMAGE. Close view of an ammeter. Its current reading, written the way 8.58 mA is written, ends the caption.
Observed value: 100 mA
